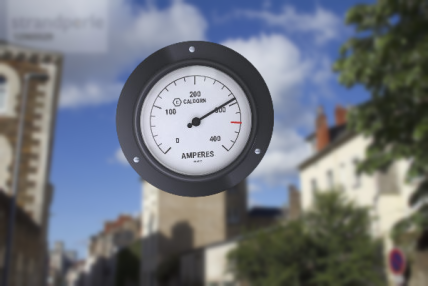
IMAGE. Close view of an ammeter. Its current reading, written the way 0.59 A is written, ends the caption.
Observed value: 290 A
